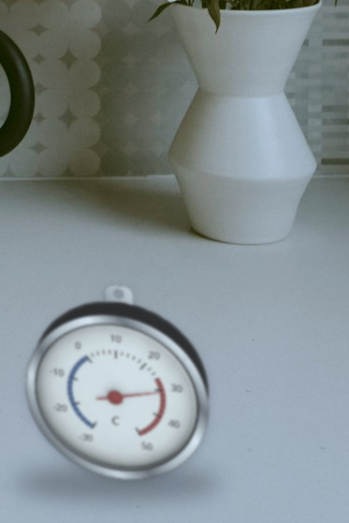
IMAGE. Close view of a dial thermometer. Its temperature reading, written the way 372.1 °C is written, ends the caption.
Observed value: 30 °C
